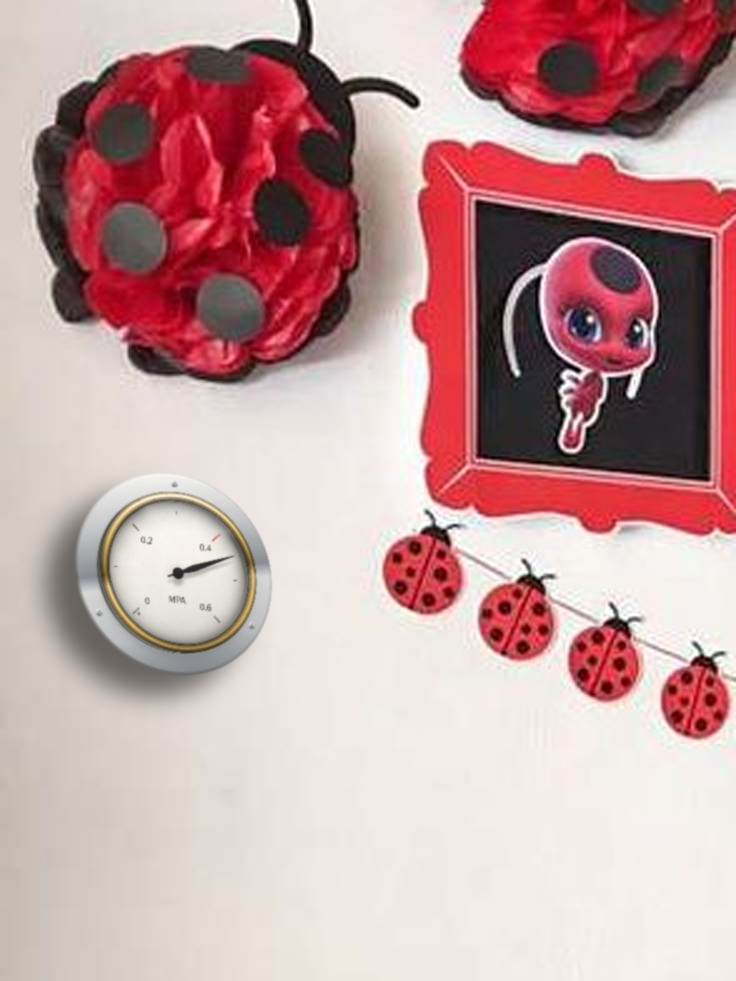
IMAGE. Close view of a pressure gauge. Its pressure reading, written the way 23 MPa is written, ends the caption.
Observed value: 0.45 MPa
